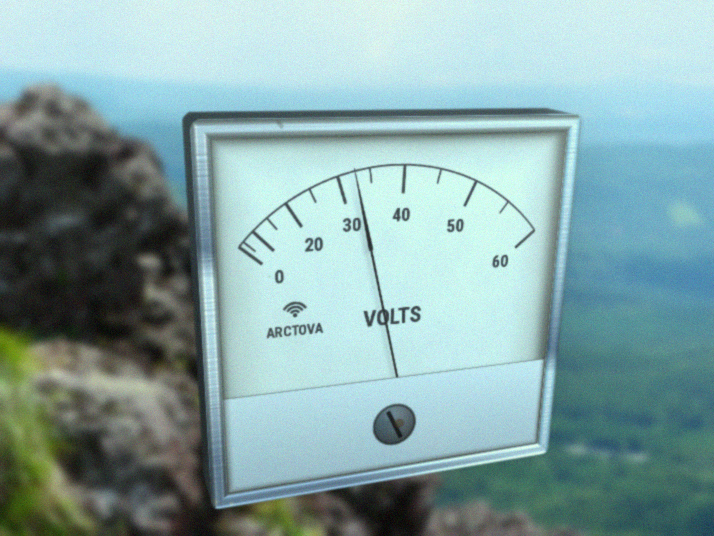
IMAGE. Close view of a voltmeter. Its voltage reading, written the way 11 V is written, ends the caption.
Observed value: 32.5 V
